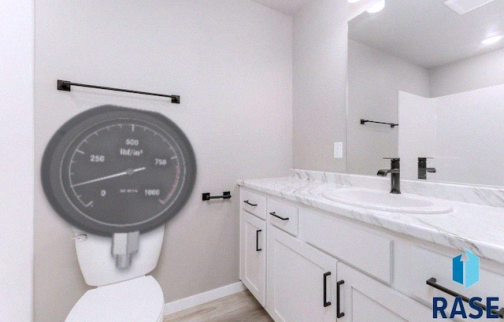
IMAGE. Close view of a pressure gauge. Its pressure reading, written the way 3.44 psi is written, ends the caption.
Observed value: 100 psi
